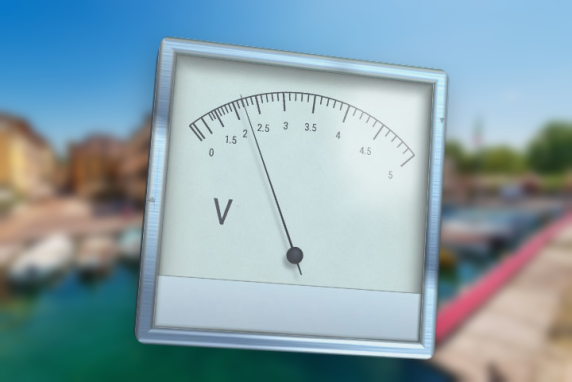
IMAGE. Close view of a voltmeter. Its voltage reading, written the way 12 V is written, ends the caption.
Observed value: 2.2 V
